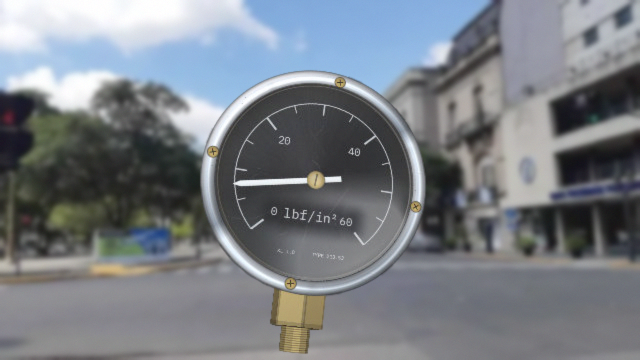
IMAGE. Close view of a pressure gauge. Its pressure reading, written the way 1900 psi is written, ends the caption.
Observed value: 7.5 psi
